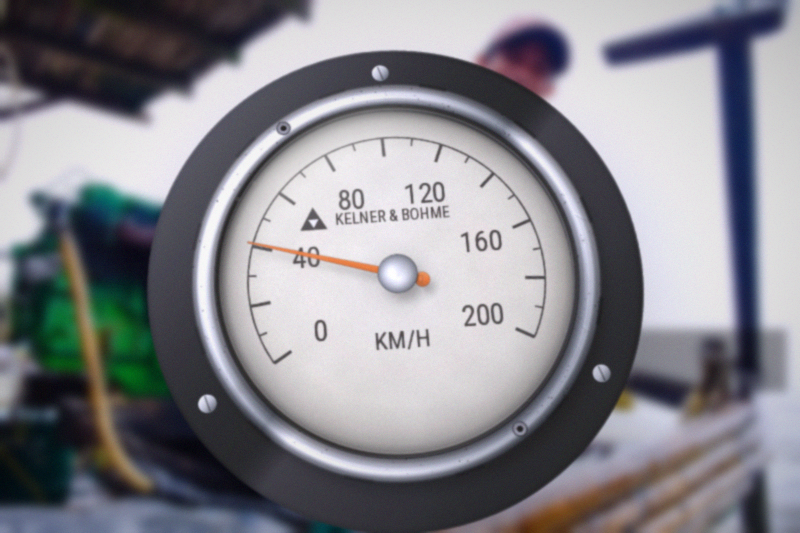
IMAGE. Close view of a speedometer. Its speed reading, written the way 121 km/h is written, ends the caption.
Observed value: 40 km/h
